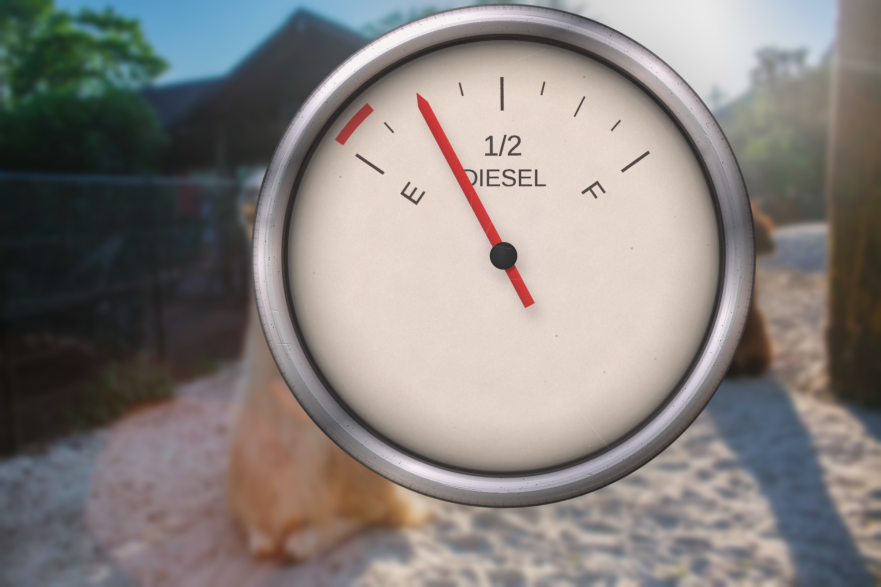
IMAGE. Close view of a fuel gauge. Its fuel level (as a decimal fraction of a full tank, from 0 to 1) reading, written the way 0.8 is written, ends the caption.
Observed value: 0.25
